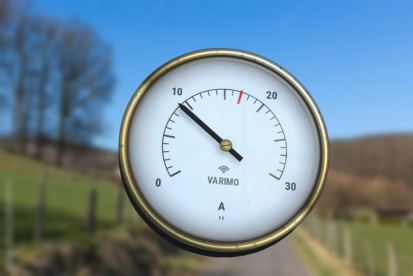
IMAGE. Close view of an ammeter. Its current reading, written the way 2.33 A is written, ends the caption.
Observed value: 9 A
